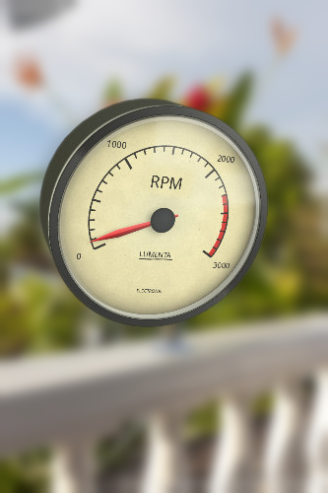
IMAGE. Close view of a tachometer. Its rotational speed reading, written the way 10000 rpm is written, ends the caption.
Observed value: 100 rpm
